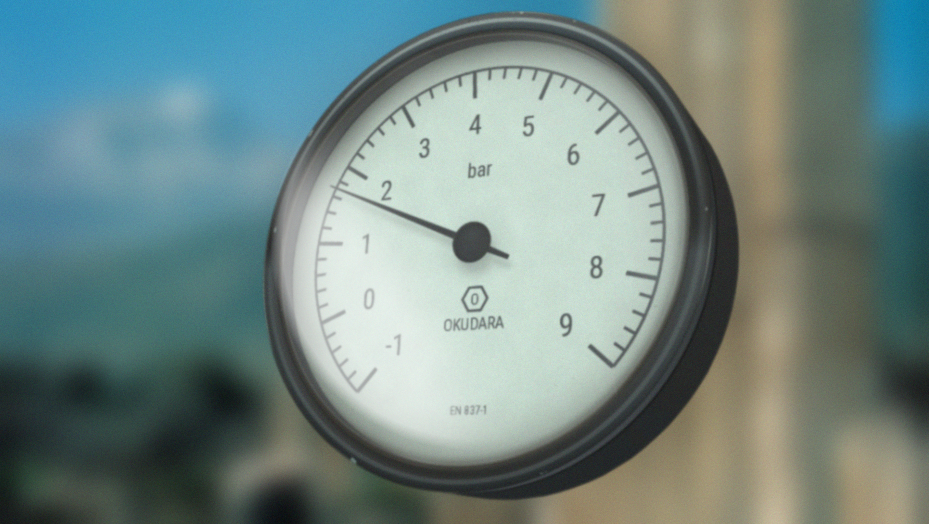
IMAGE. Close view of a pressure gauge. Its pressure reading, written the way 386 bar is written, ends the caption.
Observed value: 1.7 bar
